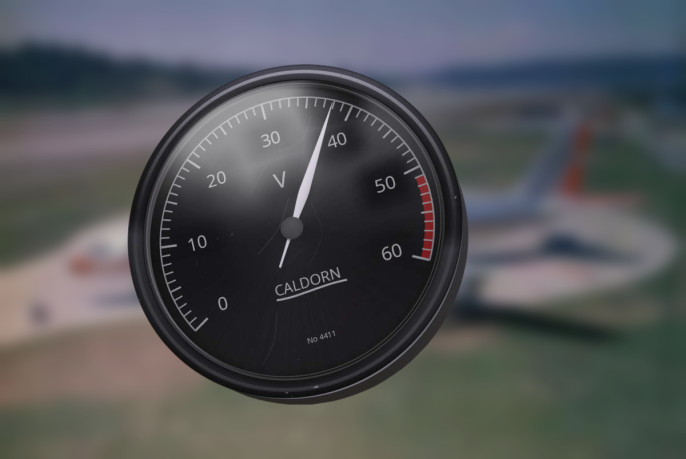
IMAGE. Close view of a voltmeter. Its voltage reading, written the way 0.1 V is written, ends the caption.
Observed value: 38 V
